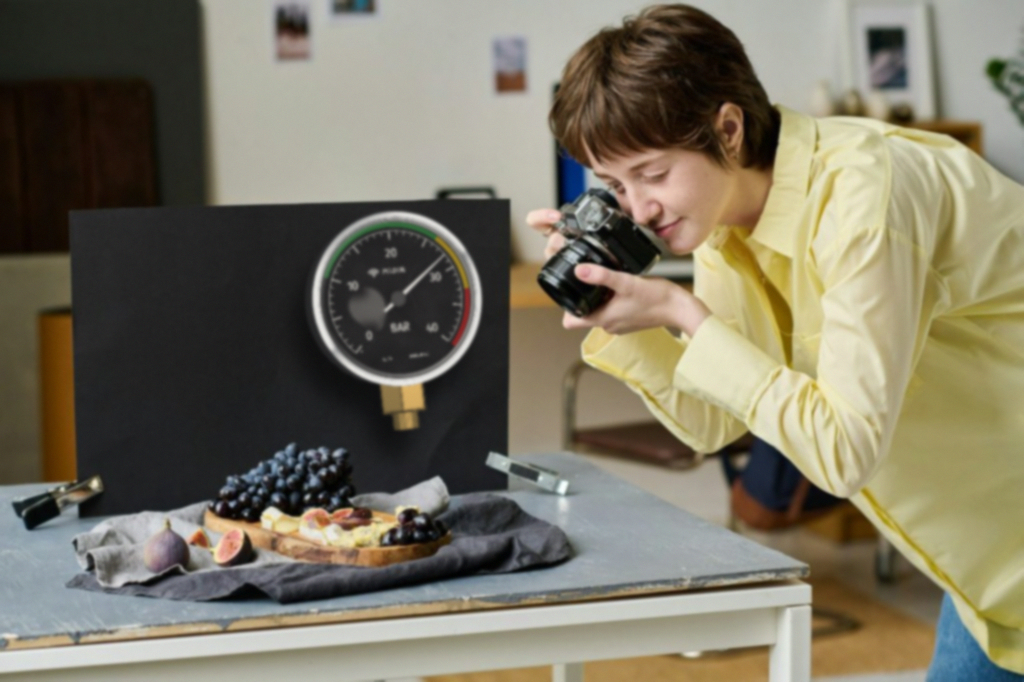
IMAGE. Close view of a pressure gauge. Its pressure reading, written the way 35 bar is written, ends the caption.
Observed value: 28 bar
